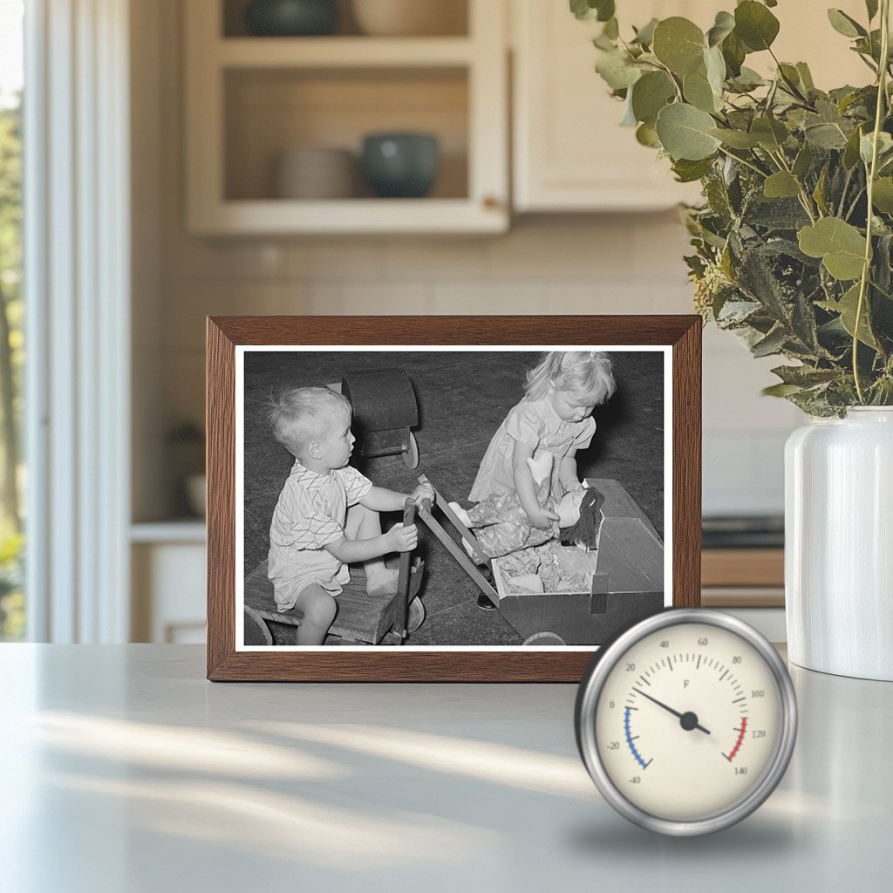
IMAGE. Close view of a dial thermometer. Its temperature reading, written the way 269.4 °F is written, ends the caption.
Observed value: 12 °F
